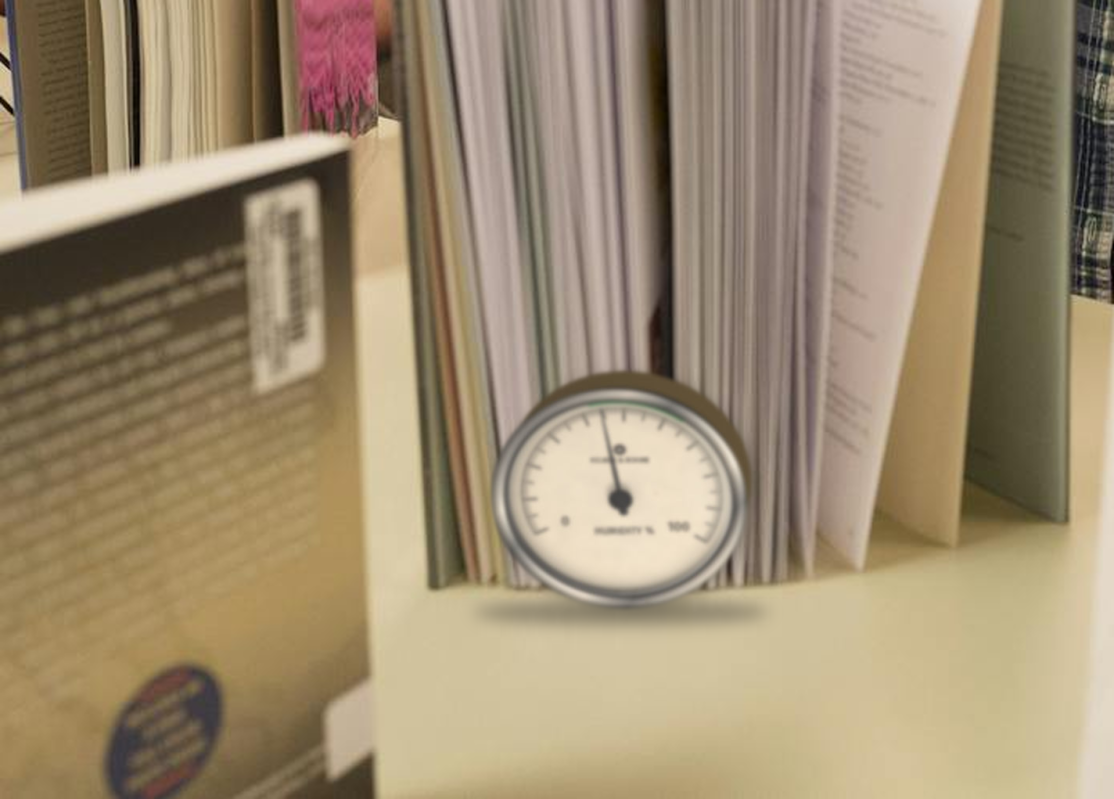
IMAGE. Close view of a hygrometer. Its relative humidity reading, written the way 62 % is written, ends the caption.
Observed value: 45 %
